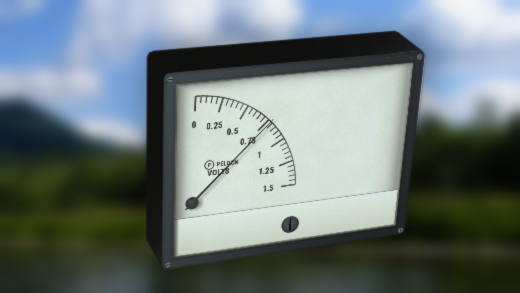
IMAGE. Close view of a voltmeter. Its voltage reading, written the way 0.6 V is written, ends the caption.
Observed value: 0.75 V
